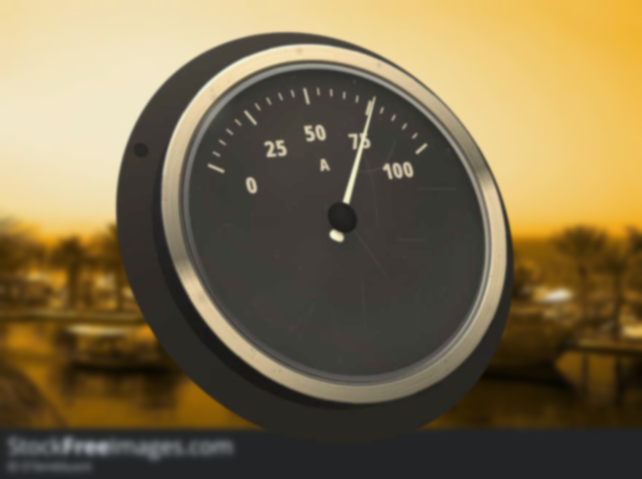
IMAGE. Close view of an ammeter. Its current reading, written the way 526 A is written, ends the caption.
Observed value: 75 A
